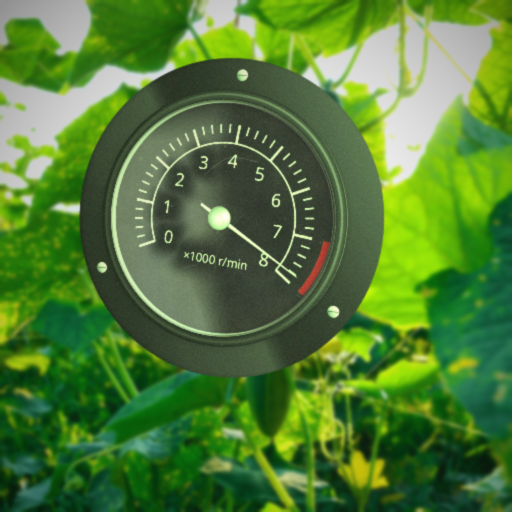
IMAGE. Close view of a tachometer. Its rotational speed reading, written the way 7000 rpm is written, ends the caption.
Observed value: 7800 rpm
